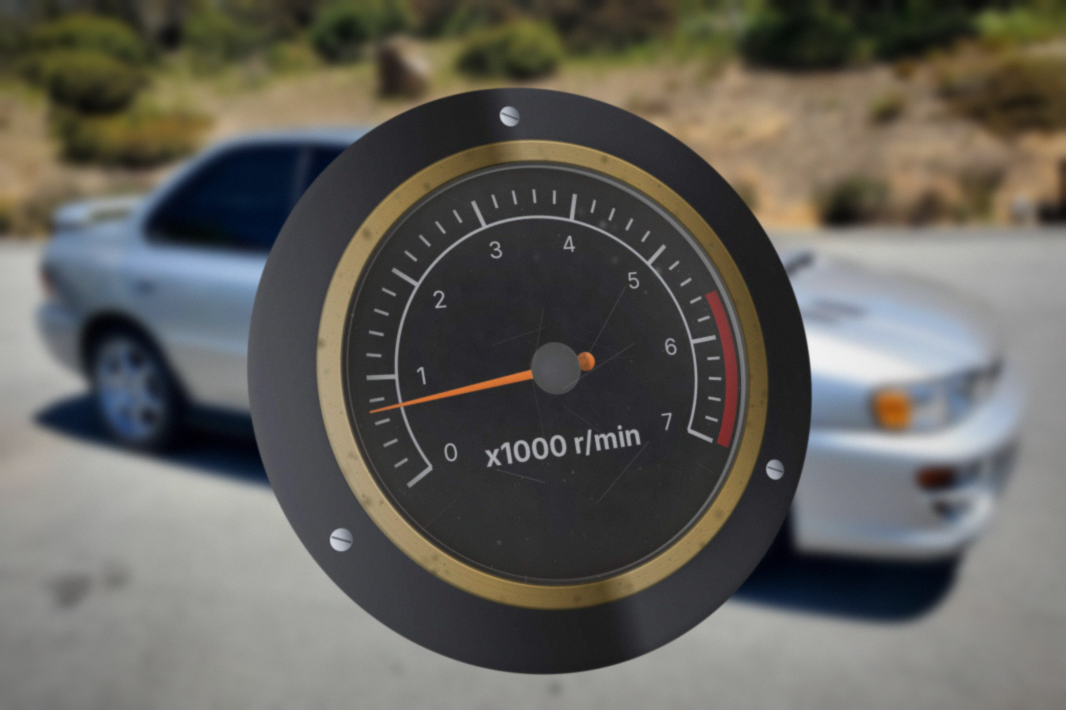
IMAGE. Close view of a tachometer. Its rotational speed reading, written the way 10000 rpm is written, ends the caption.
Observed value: 700 rpm
